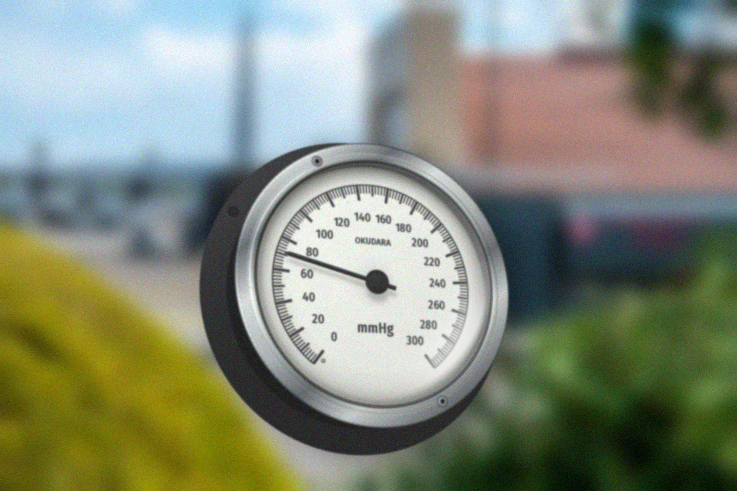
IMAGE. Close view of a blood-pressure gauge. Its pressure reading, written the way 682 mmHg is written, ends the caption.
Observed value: 70 mmHg
